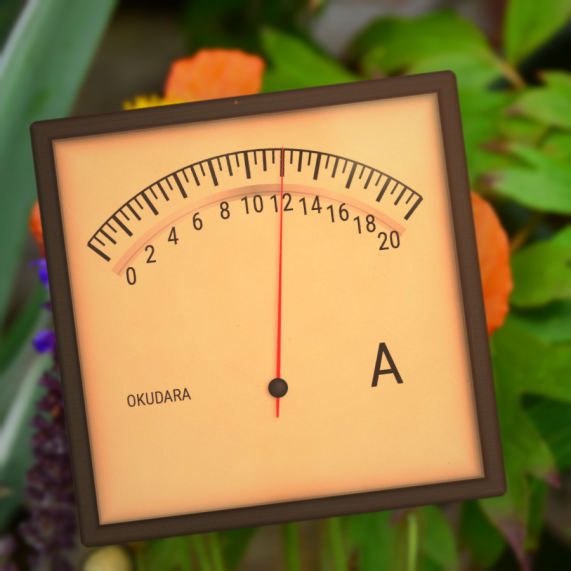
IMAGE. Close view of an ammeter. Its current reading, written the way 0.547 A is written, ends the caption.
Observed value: 12 A
